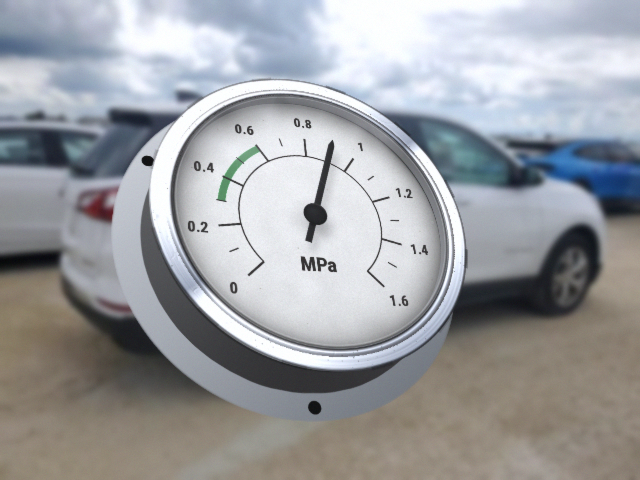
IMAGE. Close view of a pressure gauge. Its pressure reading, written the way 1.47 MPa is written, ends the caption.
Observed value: 0.9 MPa
